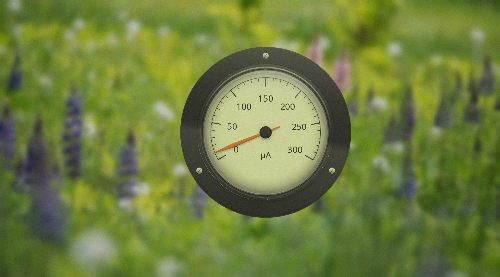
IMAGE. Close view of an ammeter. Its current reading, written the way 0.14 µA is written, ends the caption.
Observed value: 10 µA
